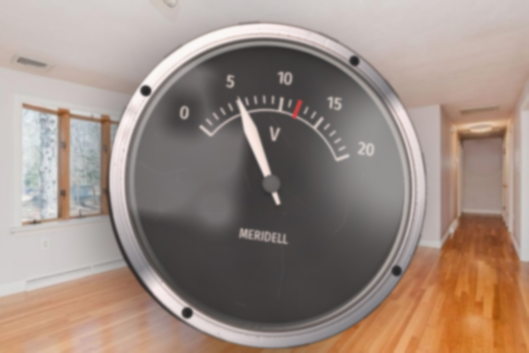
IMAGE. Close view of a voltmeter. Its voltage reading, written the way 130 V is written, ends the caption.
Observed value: 5 V
